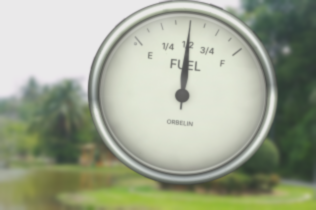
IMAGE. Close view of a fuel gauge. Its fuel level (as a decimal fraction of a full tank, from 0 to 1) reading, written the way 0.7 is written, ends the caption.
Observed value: 0.5
